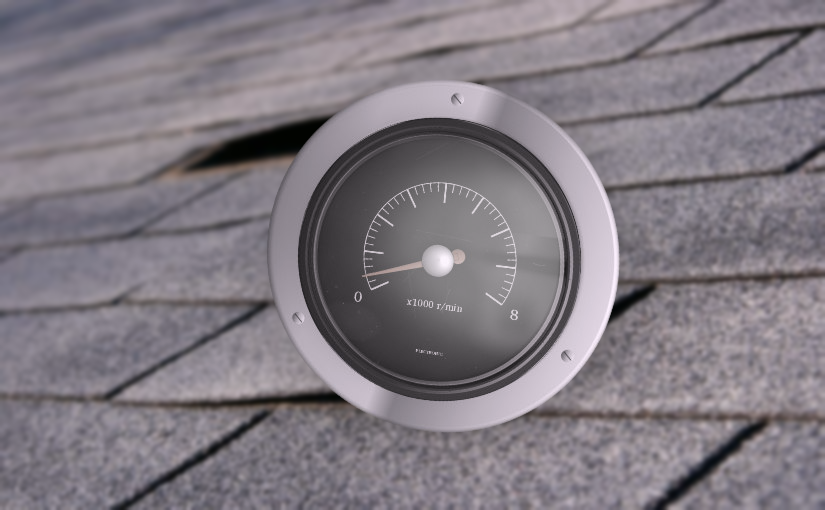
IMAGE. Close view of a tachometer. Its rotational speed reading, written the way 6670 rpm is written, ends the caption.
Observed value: 400 rpm
